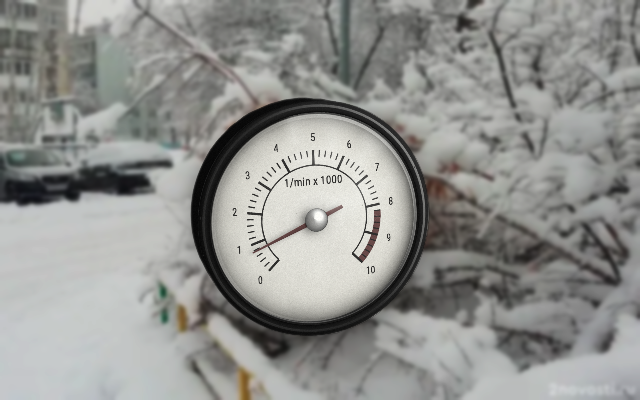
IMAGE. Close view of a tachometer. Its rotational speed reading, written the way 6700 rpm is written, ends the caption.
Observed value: 800 rpm
